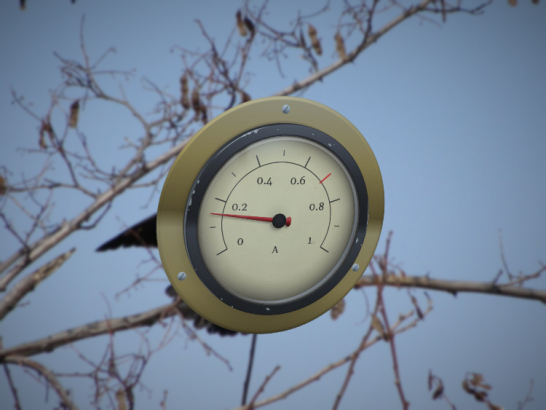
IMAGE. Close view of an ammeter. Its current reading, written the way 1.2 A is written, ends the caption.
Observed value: 0.15 A
